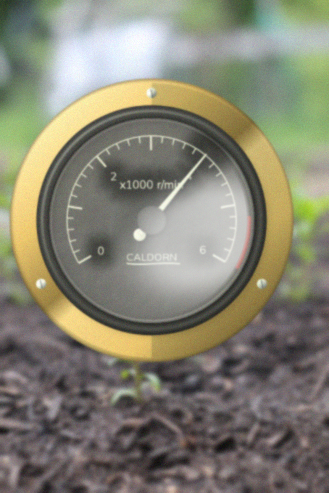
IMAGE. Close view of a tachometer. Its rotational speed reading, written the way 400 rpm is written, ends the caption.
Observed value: 4000 rpm
